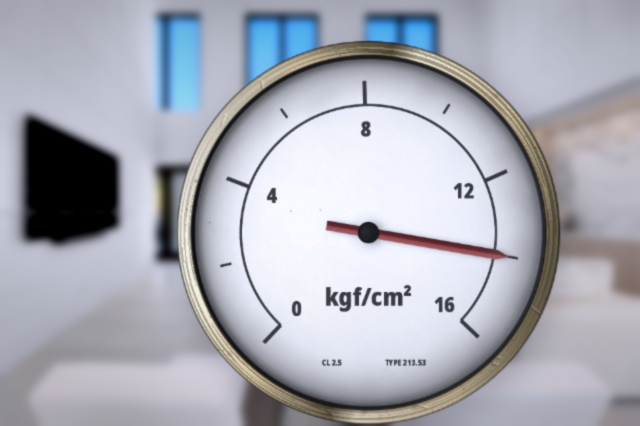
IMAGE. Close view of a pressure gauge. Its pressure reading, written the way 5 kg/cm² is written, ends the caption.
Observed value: 14 kg/cm²
